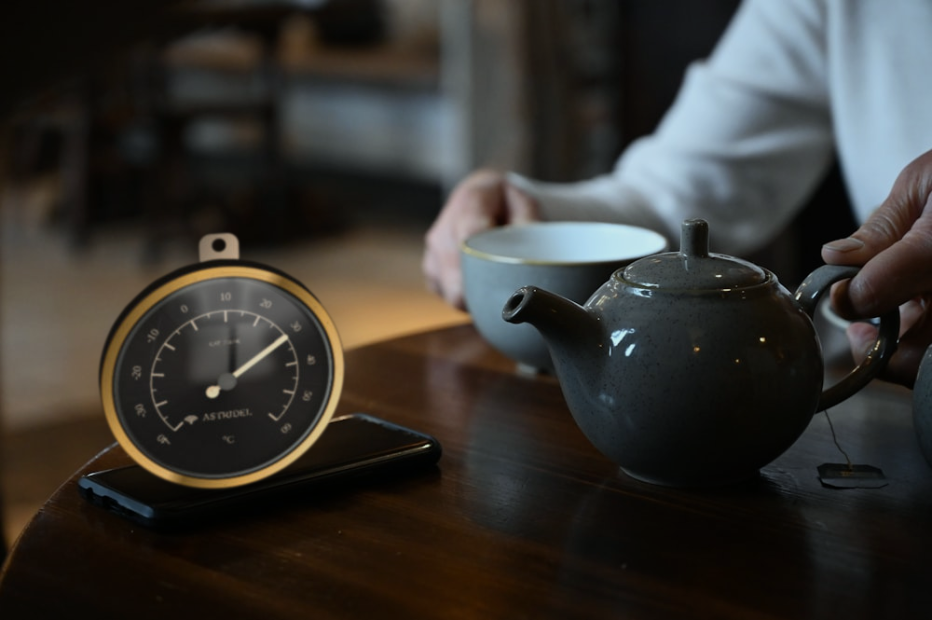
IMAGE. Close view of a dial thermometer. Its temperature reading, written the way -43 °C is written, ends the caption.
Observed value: 30 °C
